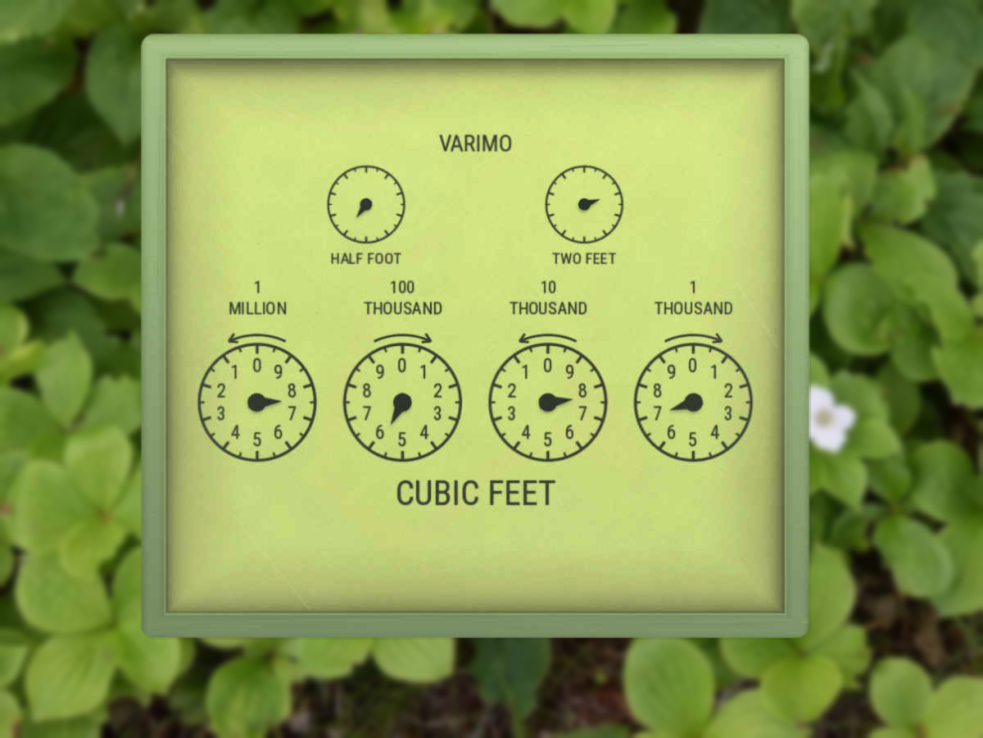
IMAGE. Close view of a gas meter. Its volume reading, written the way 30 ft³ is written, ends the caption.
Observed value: 757700 ft³
